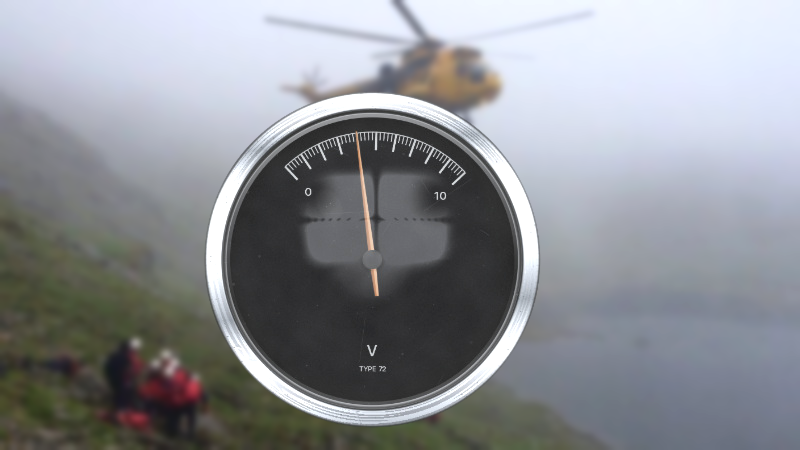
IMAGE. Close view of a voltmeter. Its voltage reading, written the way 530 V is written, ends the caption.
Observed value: 4 V
